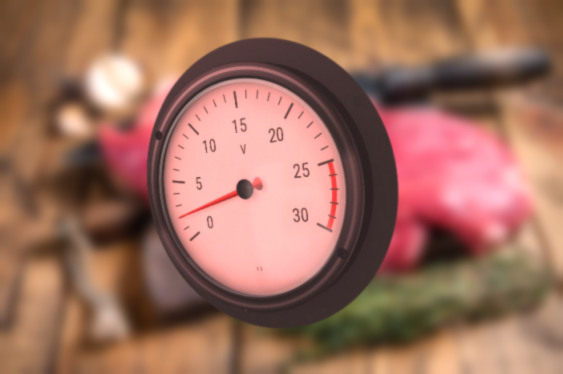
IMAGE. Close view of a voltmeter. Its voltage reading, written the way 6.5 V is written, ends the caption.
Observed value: 2 V
